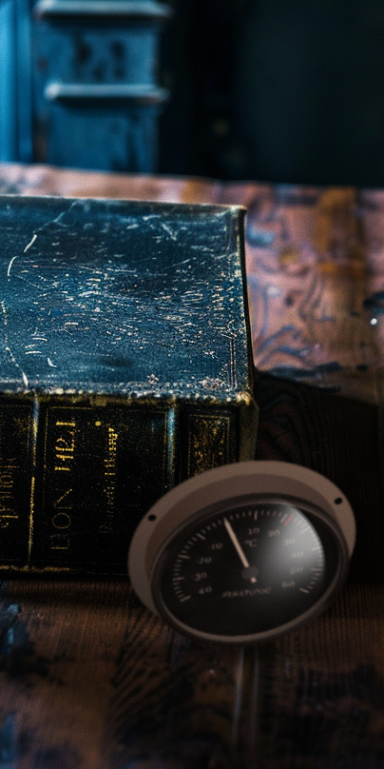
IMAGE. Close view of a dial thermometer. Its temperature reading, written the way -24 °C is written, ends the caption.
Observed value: 0 °C
